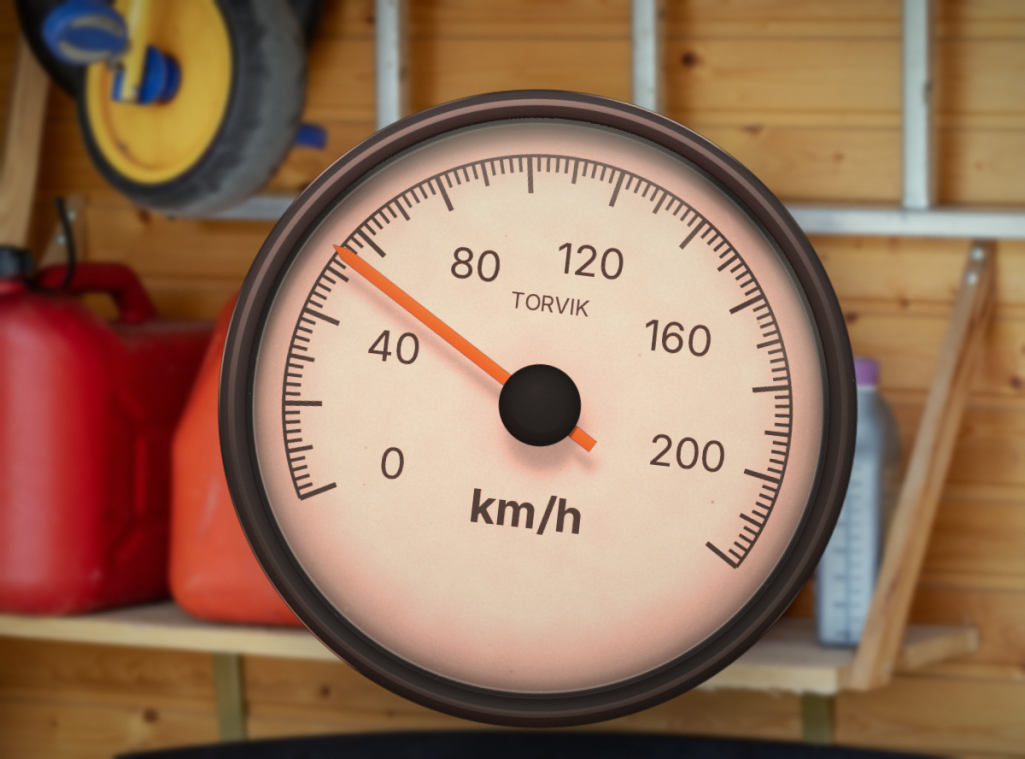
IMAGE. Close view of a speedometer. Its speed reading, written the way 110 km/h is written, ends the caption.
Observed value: 54 km/h
